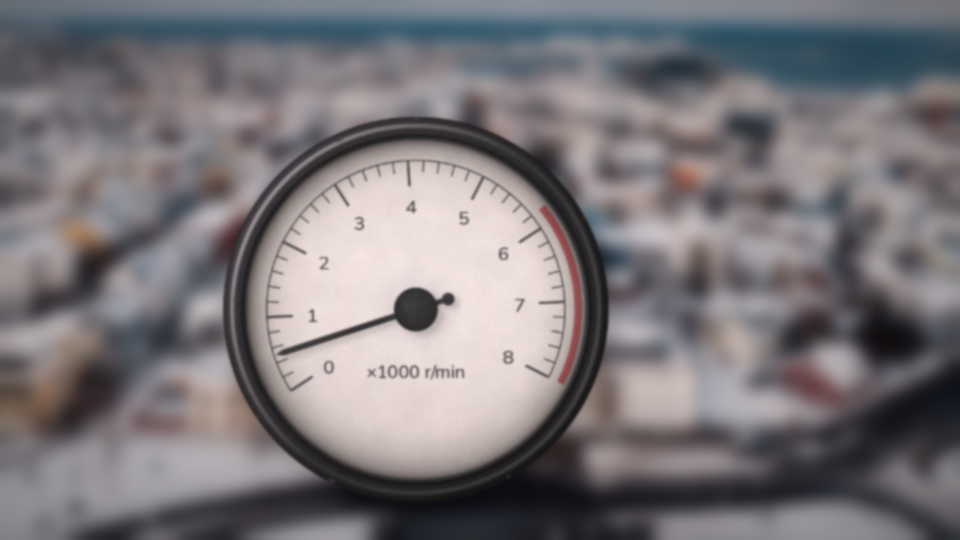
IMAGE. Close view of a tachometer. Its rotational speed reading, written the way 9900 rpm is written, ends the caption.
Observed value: 500 rpm
